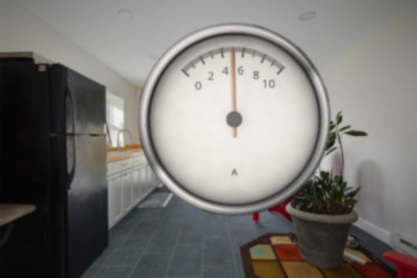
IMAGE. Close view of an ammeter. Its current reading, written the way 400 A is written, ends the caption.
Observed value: 5 A
